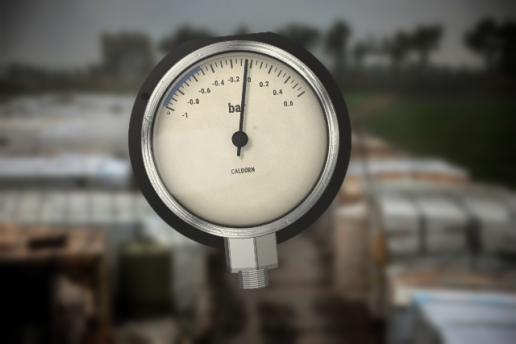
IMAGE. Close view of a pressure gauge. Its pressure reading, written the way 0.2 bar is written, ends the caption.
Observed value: -0.05 bar
